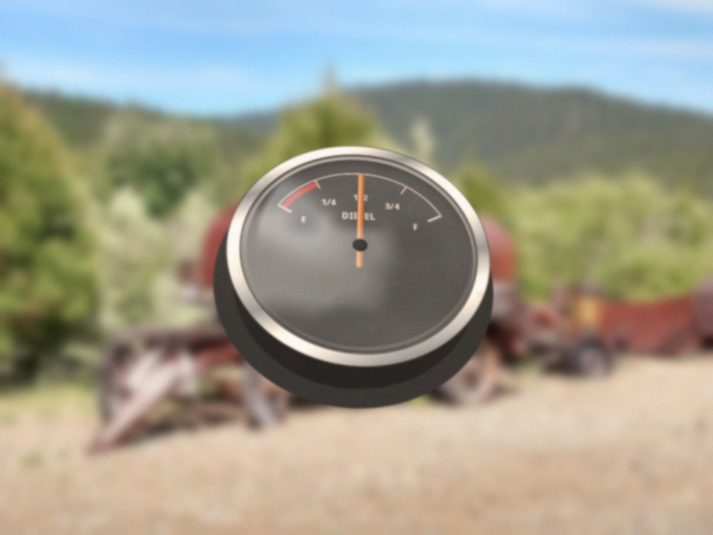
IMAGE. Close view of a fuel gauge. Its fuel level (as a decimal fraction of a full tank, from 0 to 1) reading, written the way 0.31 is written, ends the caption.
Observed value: 0.5
